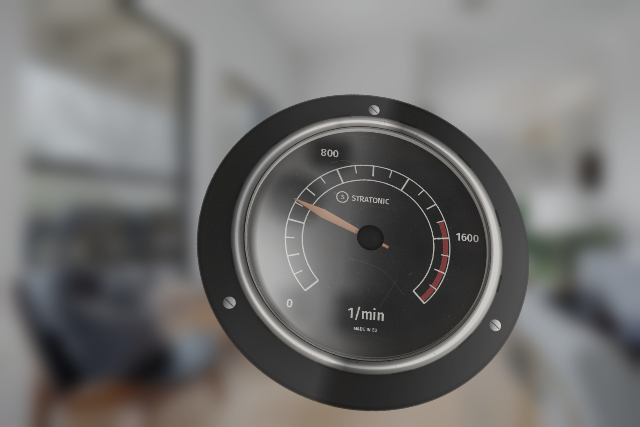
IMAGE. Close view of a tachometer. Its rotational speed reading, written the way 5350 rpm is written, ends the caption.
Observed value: 500 rpm
